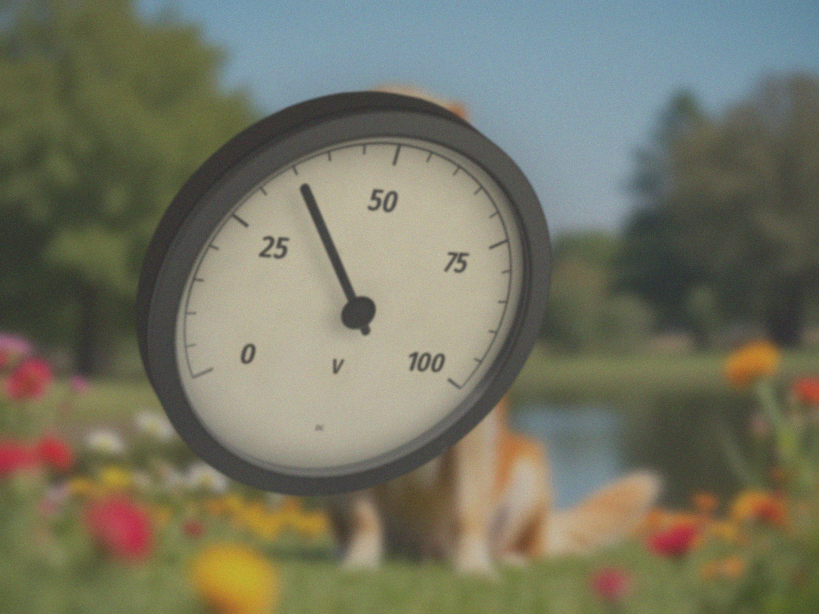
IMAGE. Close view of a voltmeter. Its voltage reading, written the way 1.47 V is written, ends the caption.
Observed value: 35 V
